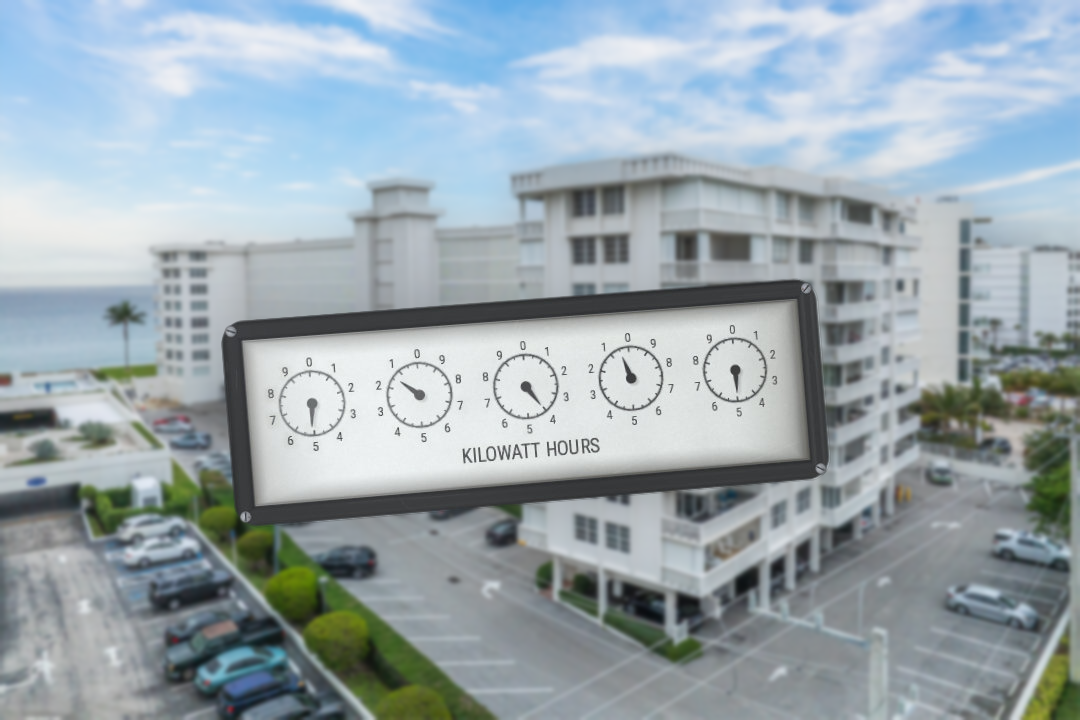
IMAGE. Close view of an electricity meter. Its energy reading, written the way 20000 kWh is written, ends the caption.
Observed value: 51405 kWh
